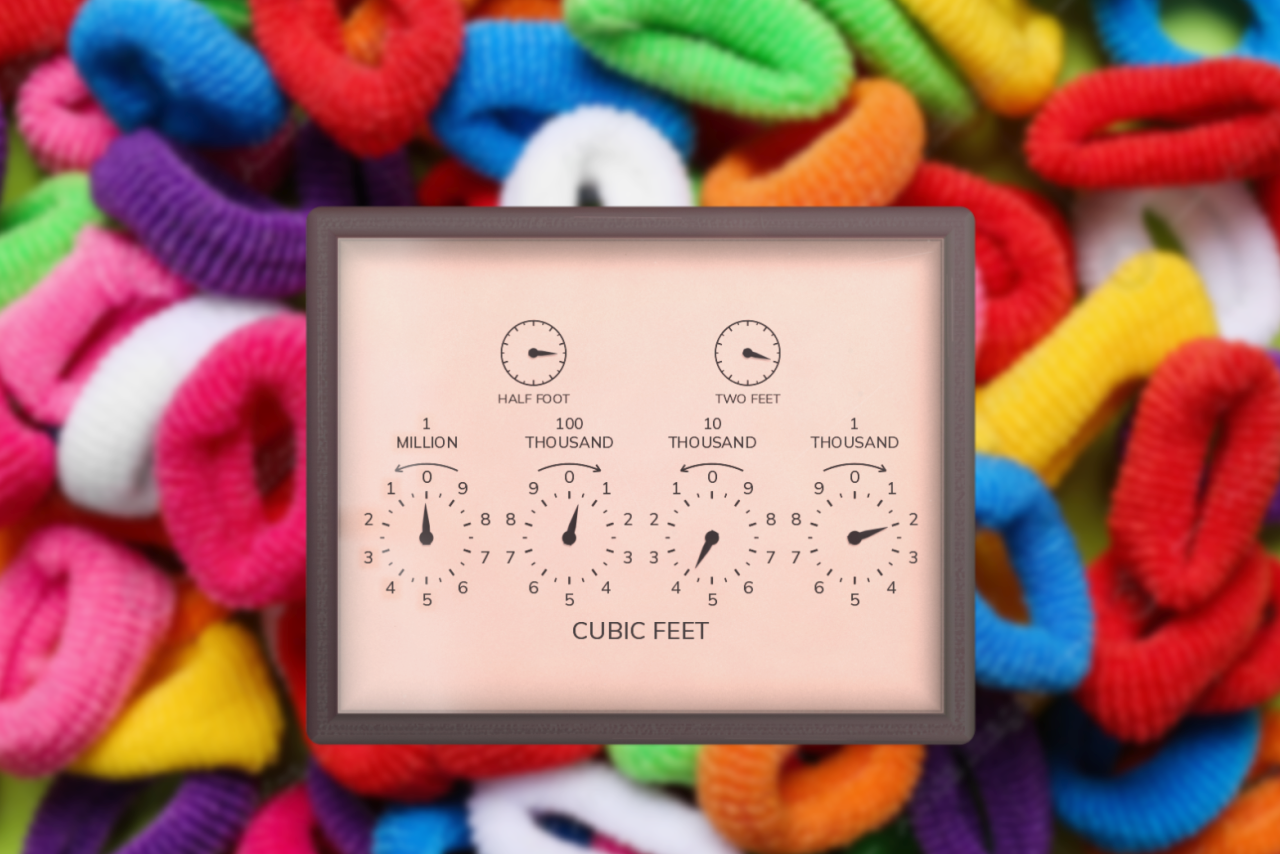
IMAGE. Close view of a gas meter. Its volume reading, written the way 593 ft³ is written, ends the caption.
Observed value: 4200 ft³
